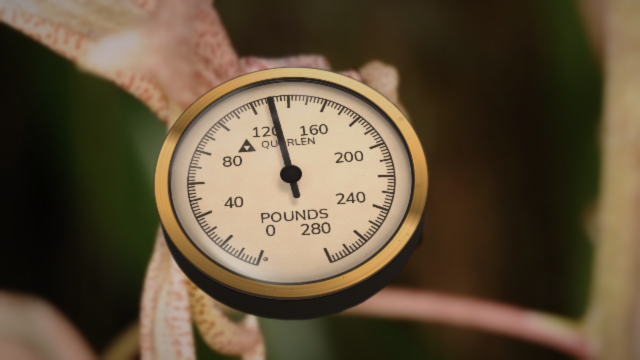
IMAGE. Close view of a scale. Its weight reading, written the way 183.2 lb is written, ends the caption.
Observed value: 130 lb
